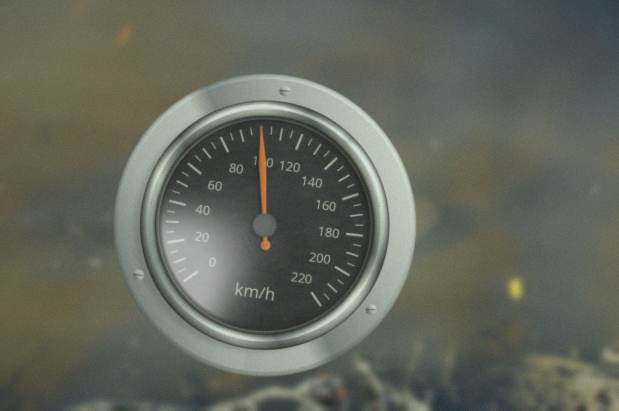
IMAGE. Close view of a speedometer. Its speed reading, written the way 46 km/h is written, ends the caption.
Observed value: 100 km/h
